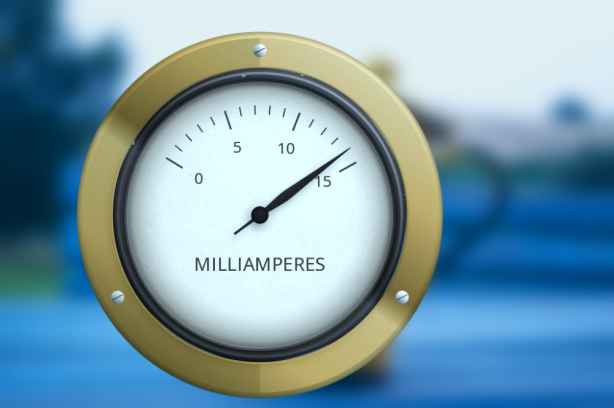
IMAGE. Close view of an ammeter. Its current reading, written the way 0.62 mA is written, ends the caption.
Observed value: 14 mA
